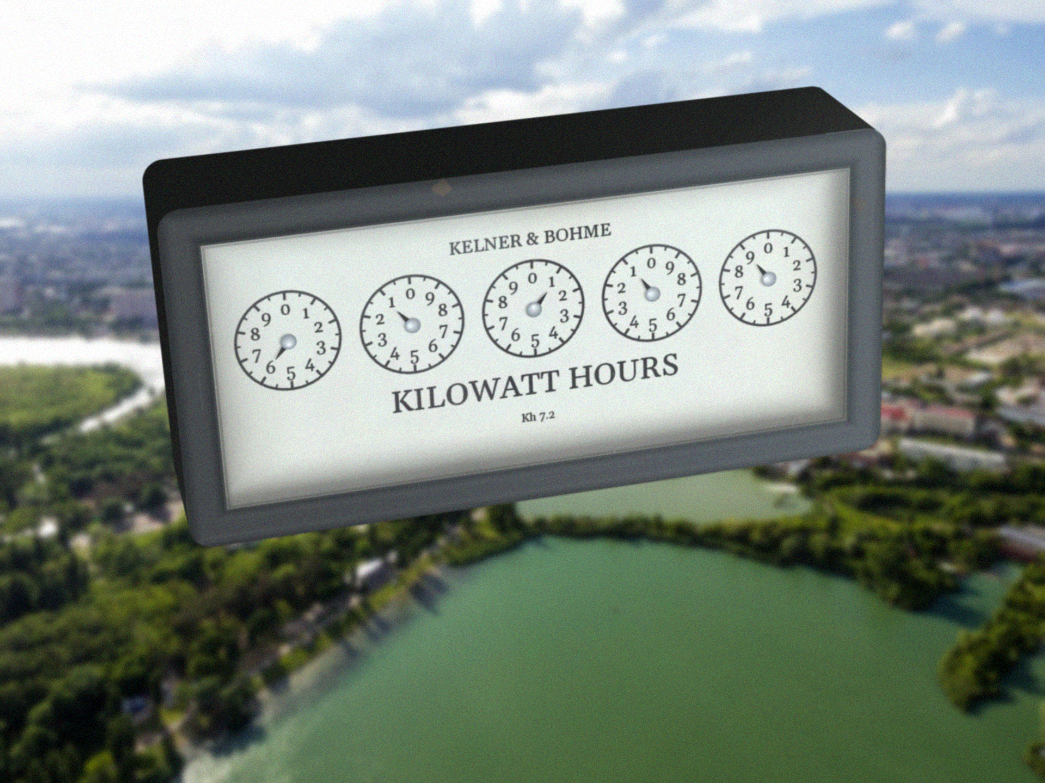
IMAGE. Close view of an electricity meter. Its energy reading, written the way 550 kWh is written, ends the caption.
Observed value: 61109 kWh
